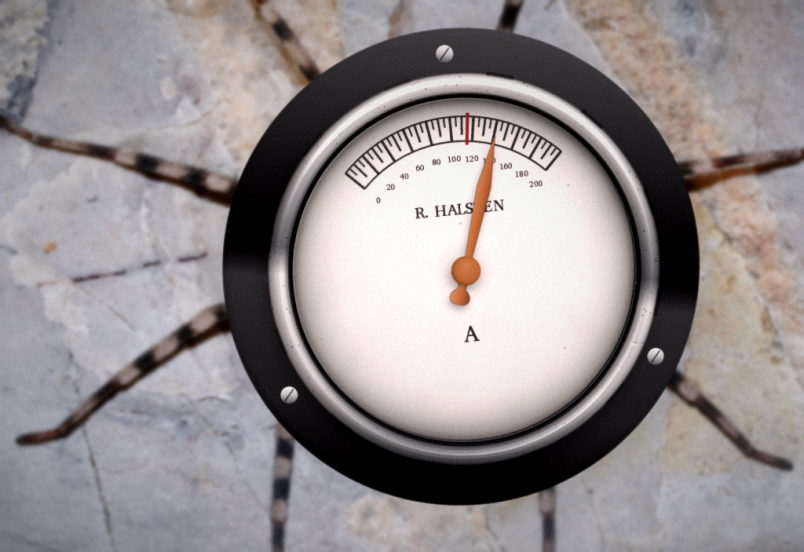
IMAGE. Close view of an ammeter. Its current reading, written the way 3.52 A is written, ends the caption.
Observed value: 140 A
